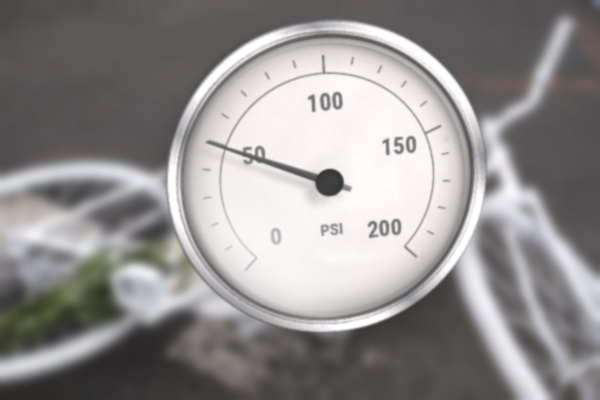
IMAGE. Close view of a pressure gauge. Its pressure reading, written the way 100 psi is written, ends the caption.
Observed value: 50 psi
